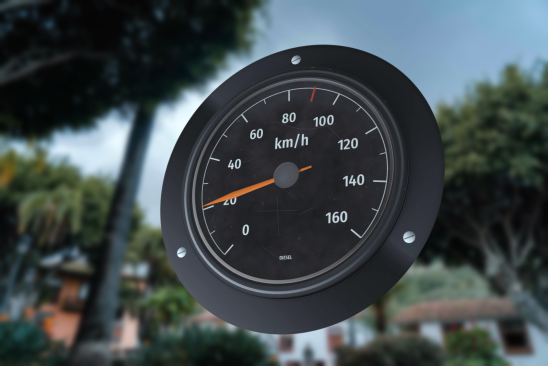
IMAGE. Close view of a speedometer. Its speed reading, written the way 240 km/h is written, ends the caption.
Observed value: 20 km/h
